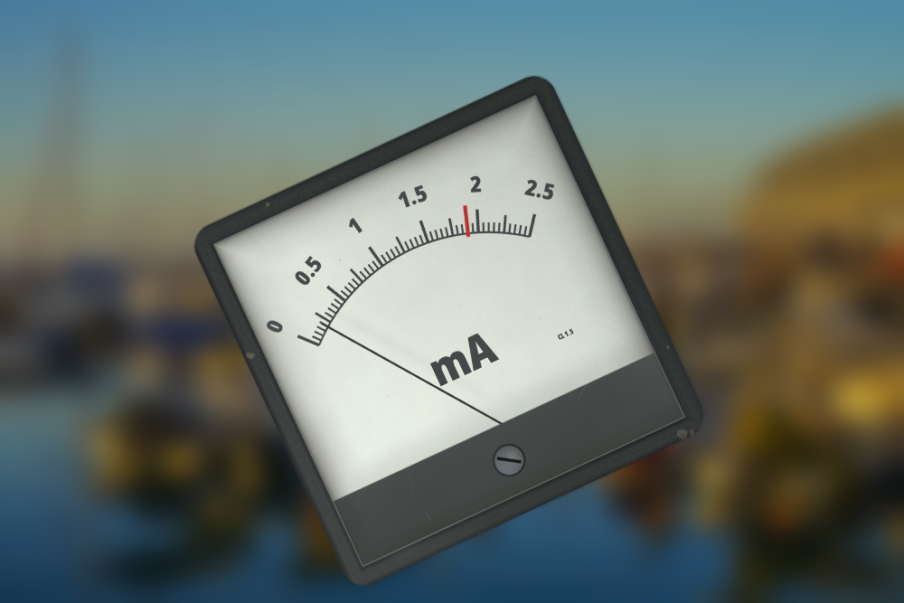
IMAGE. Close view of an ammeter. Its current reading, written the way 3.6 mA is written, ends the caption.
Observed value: 0.2 mA
